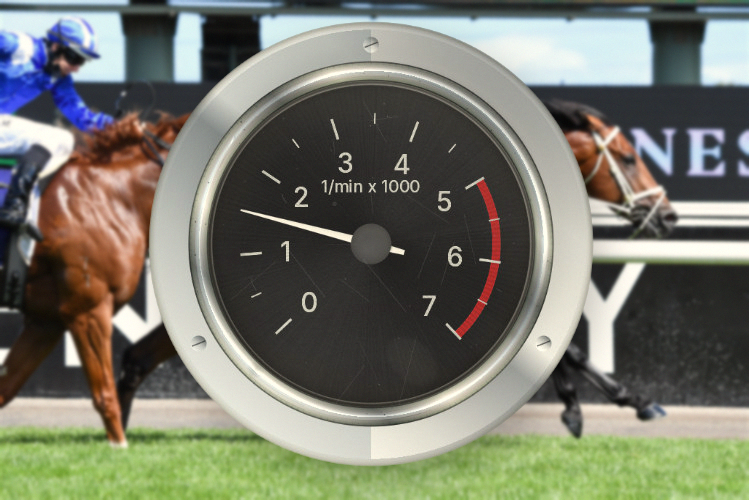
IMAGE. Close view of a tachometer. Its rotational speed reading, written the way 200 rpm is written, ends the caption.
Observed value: 1500 rpm
